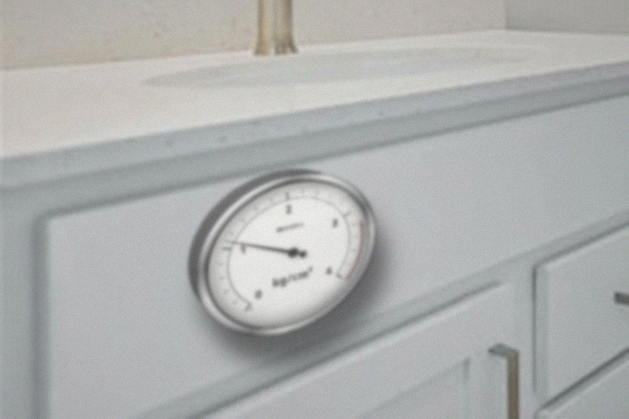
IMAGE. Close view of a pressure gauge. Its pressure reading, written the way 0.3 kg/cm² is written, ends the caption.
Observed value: 1.1 kg/cm²
